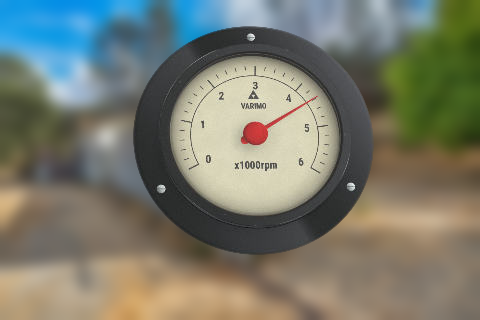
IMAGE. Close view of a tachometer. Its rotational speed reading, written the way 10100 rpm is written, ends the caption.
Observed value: 4400 rpm
